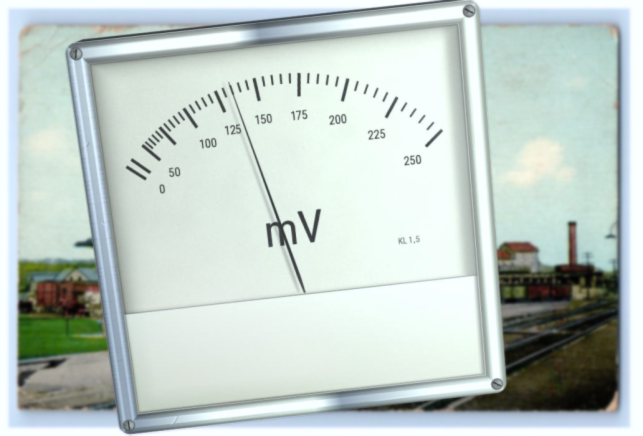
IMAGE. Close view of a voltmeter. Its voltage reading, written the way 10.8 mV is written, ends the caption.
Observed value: 135 mV
